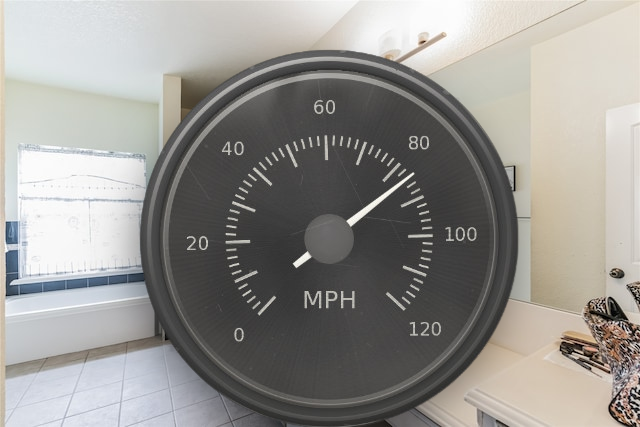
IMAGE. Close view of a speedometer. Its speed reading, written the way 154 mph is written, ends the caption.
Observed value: 84 mph
